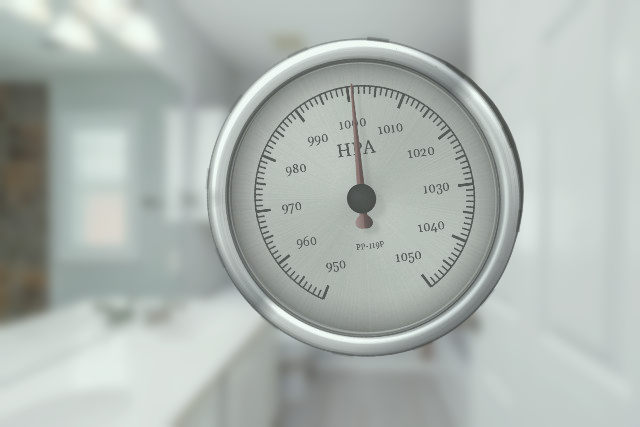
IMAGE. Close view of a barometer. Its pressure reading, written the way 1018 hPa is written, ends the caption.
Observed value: 1001 hPa
